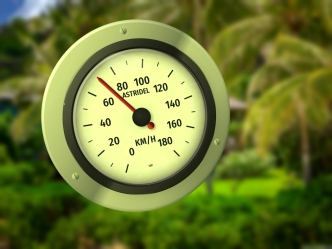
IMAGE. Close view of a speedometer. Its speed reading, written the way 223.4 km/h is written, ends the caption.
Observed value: 70 km/h
